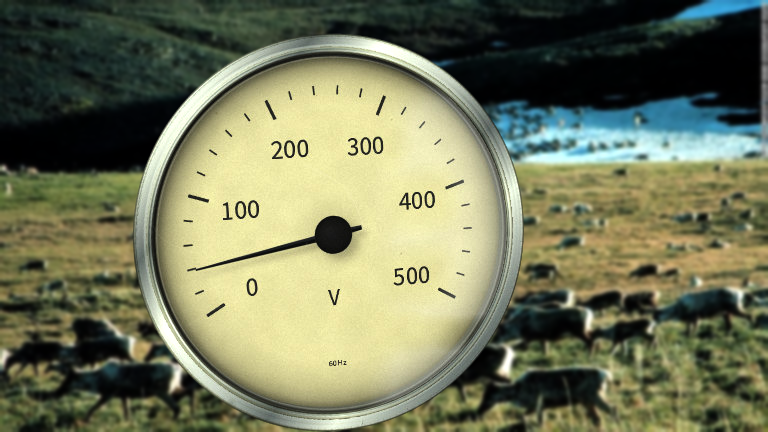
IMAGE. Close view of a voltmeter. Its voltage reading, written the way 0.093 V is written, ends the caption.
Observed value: 40 V
